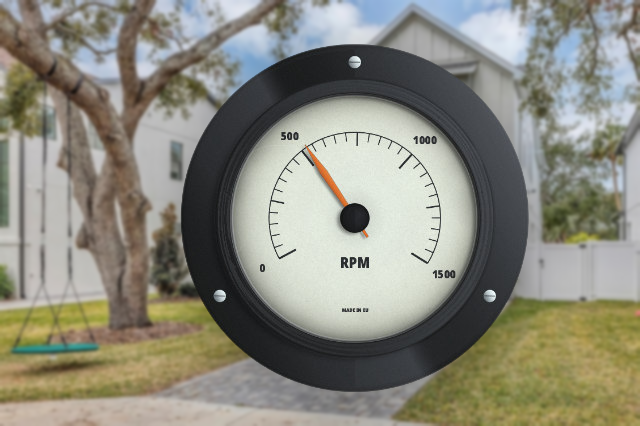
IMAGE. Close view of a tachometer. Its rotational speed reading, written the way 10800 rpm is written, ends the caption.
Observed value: 525 rpm
